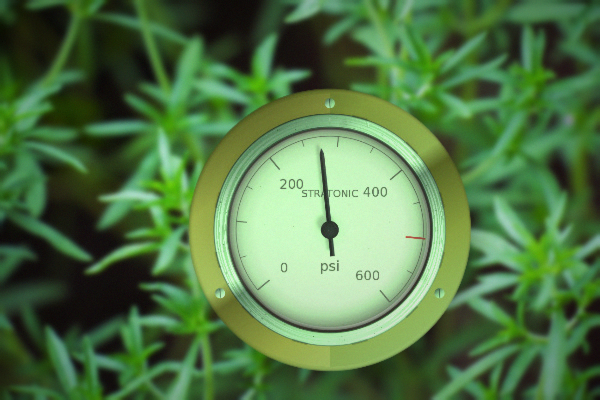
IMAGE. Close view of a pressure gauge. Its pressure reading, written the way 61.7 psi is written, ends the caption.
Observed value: 275 psi
